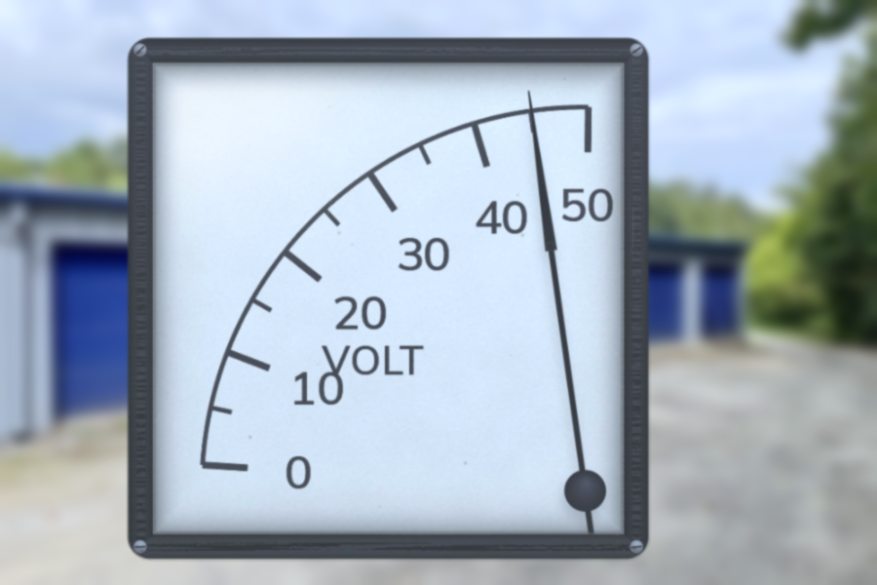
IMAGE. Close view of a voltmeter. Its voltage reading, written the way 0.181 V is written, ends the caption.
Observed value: 45 V
